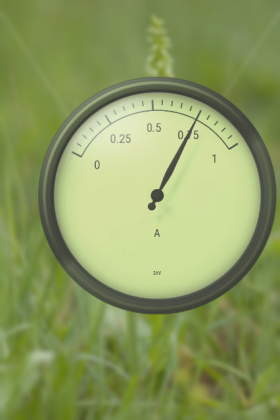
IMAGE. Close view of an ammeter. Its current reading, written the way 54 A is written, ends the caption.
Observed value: 0.75 A
